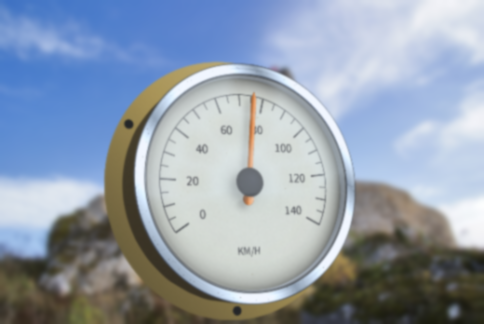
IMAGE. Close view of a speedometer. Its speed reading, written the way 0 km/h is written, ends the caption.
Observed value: 75 km/h
